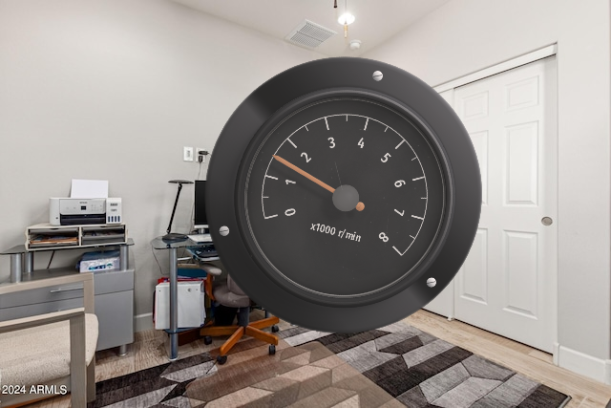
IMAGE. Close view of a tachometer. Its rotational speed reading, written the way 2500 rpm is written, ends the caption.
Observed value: 1500 rpm
